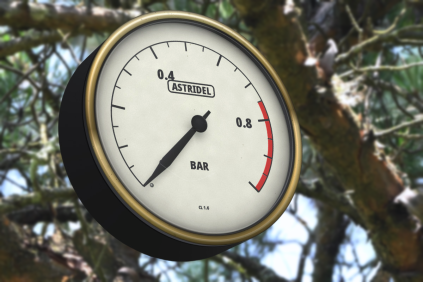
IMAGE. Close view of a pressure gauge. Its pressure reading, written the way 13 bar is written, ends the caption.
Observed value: 0 bar
